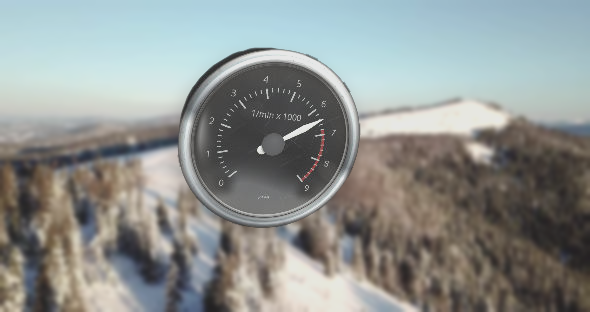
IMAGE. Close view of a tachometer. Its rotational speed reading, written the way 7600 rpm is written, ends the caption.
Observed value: 6400 rpm
